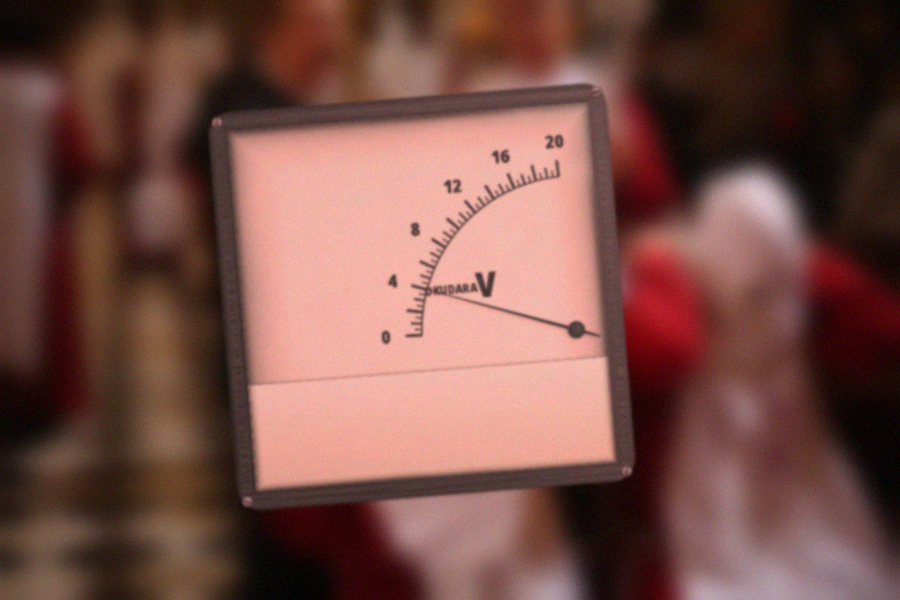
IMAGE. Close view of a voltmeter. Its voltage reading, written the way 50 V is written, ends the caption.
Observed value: 4 V
